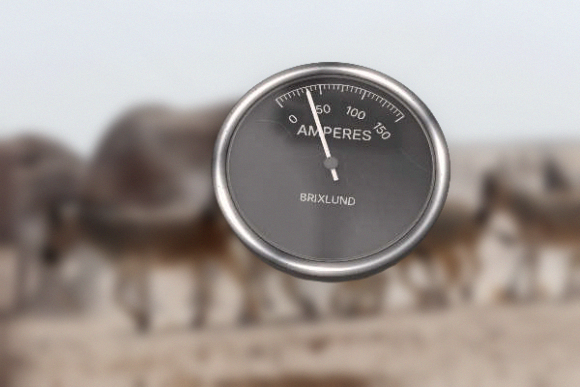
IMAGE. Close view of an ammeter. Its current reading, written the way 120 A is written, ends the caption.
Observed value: 35 A
